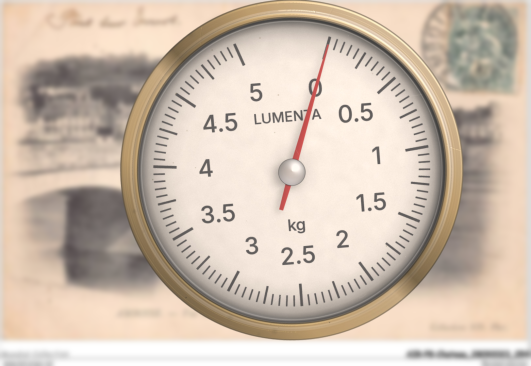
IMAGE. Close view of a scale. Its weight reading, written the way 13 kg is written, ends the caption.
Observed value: 0 kg
